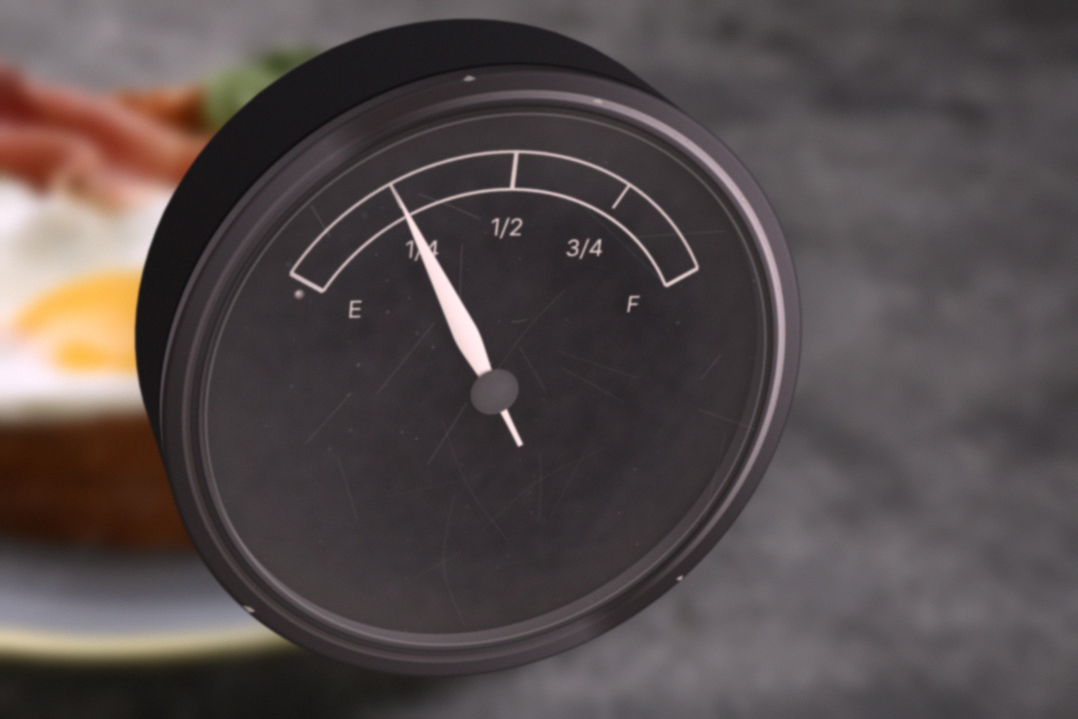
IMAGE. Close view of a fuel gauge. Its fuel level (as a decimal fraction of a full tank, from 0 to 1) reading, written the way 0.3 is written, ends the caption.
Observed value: 0.25
